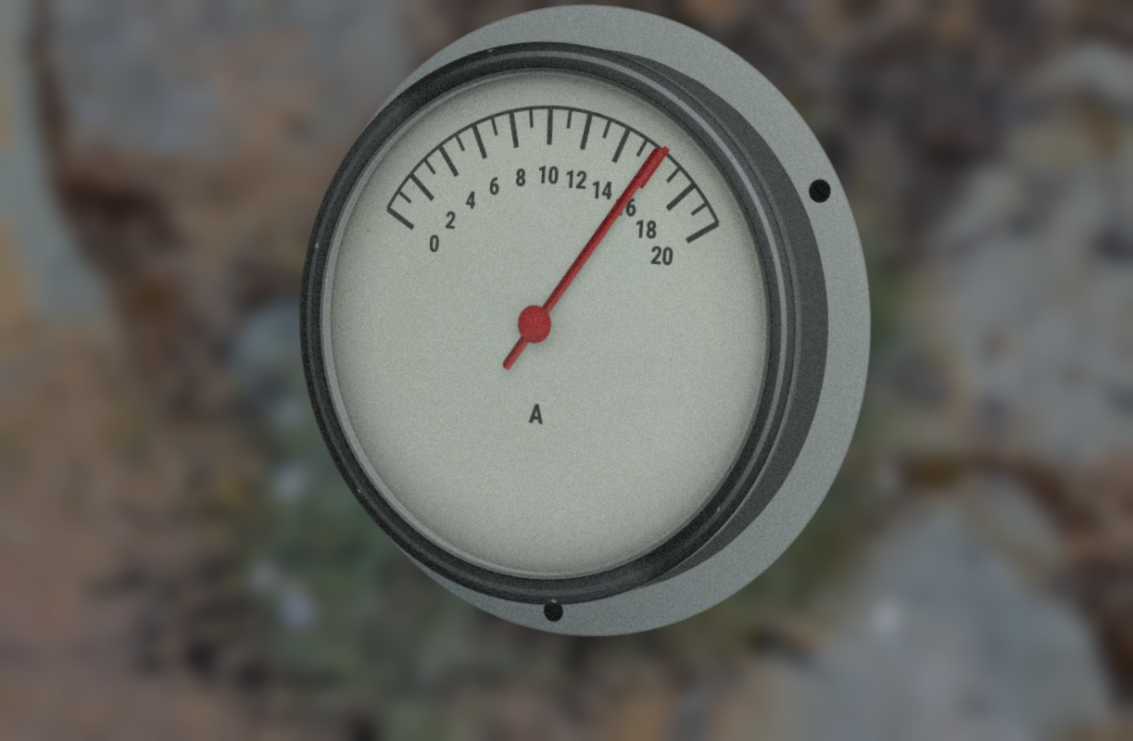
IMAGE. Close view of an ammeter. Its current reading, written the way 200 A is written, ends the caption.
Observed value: 16 A
